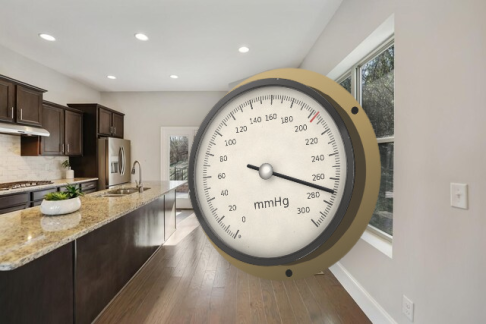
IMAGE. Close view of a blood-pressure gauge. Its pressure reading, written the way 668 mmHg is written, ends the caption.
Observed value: 270 mmHg
